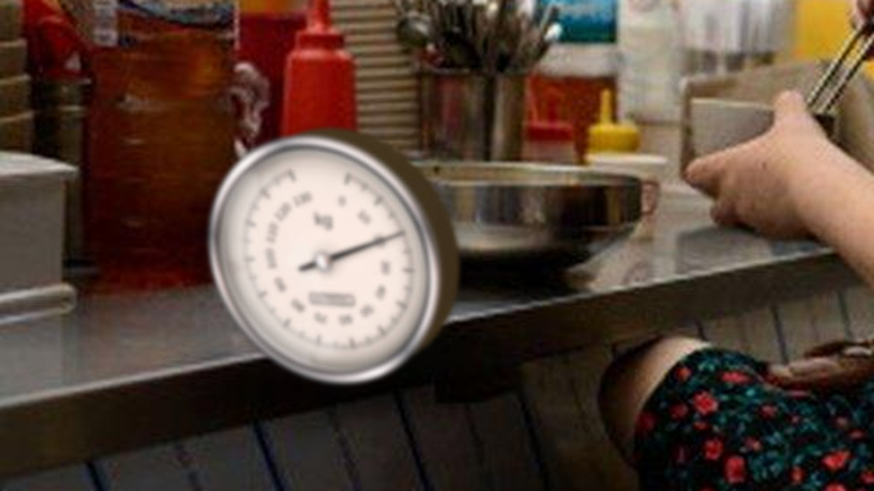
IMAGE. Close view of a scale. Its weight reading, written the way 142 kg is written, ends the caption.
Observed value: 20 kg
